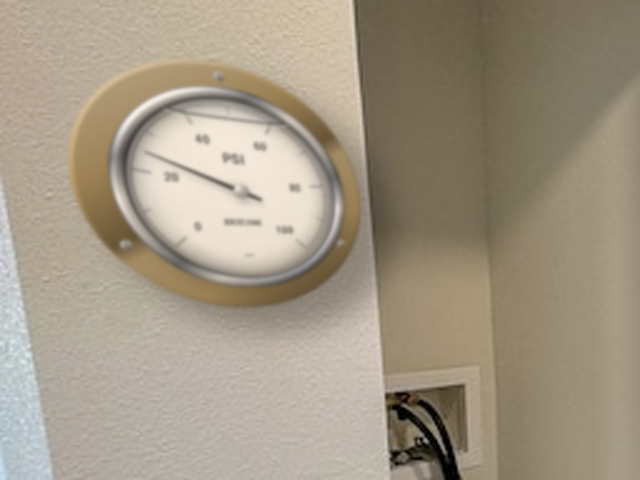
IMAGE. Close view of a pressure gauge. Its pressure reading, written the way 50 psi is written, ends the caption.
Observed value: 25 psi
